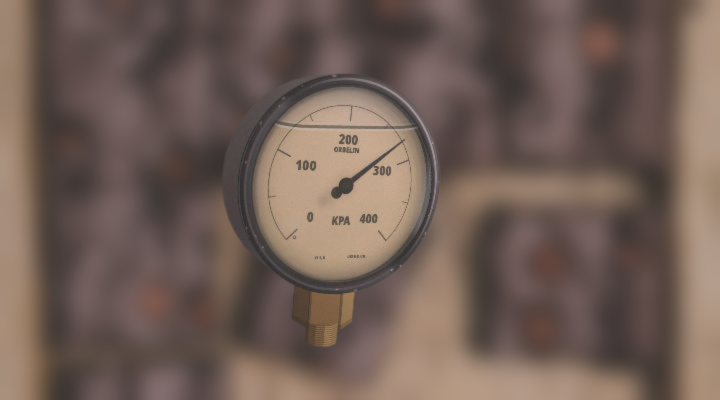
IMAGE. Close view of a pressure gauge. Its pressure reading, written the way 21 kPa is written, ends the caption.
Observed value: 275 kPa
